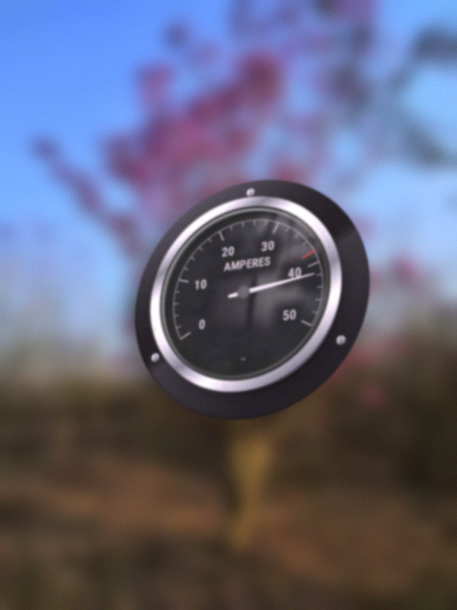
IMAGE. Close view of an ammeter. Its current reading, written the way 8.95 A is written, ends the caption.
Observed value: 42 A
